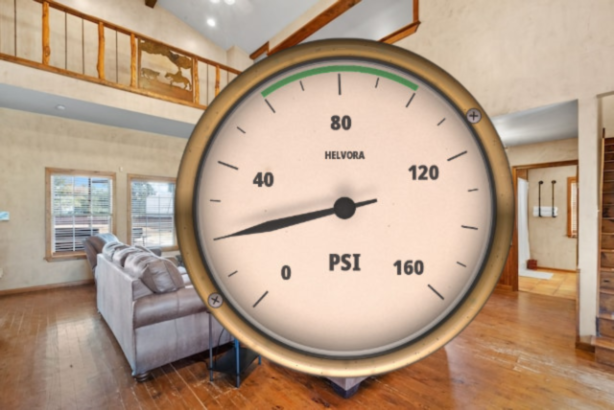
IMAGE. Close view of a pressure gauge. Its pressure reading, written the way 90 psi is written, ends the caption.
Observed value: 20 psi
